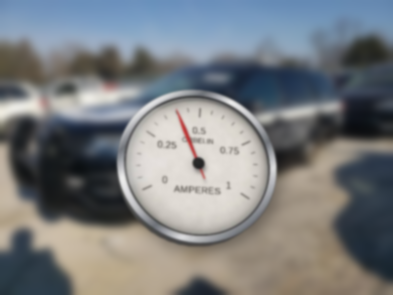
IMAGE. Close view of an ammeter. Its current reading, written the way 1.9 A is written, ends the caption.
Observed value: 0.4 A
